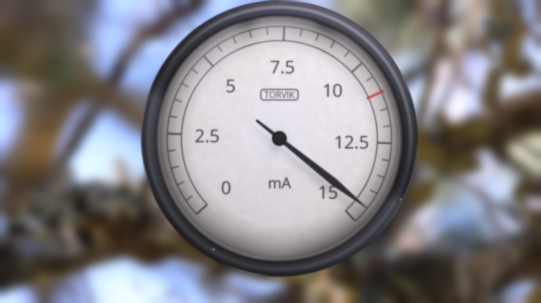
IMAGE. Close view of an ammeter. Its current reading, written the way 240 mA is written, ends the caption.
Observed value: 14.5 mA
